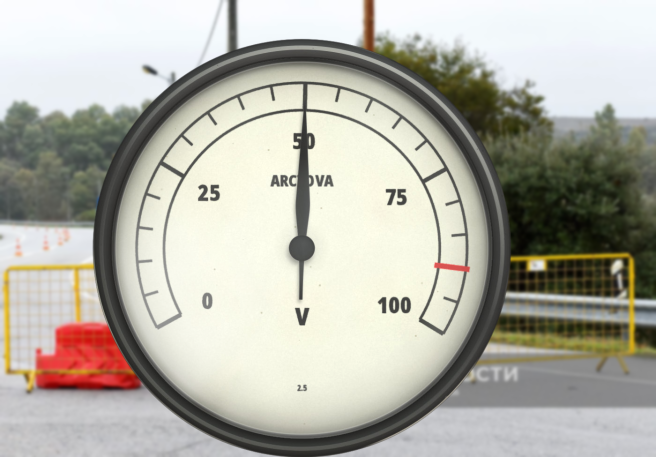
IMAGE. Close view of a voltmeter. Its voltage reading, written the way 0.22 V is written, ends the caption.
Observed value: 50 V
